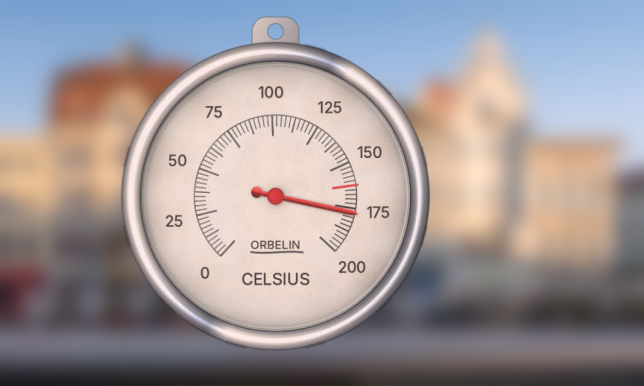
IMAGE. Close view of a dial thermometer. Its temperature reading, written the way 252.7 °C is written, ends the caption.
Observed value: 177.5 °C
